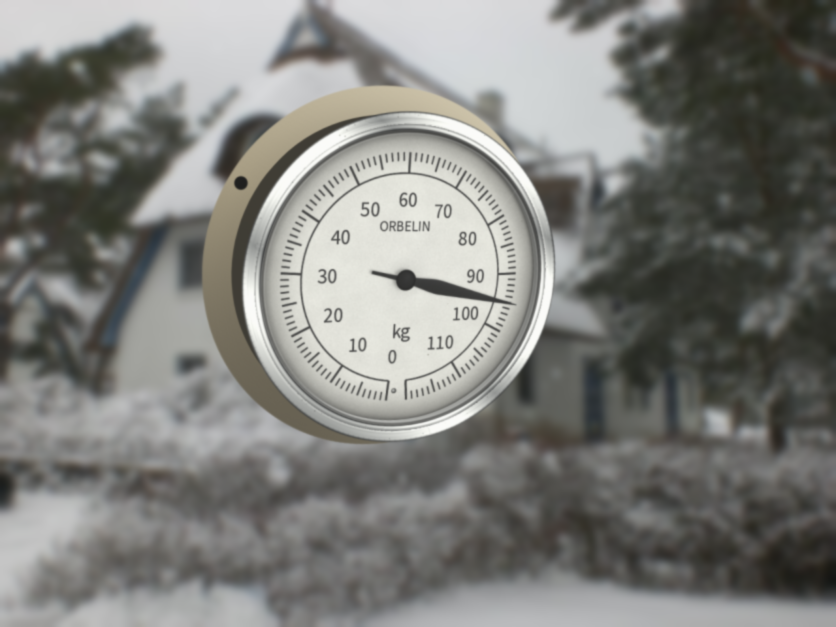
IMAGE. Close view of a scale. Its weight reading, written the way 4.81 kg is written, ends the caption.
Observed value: 95 kg
